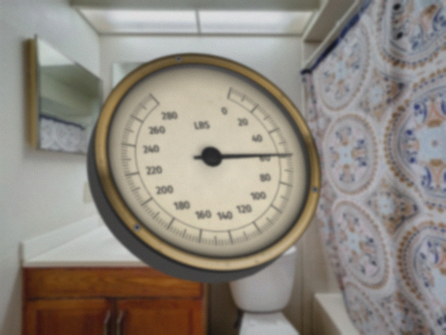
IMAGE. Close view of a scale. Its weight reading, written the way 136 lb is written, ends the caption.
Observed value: 60 lb
